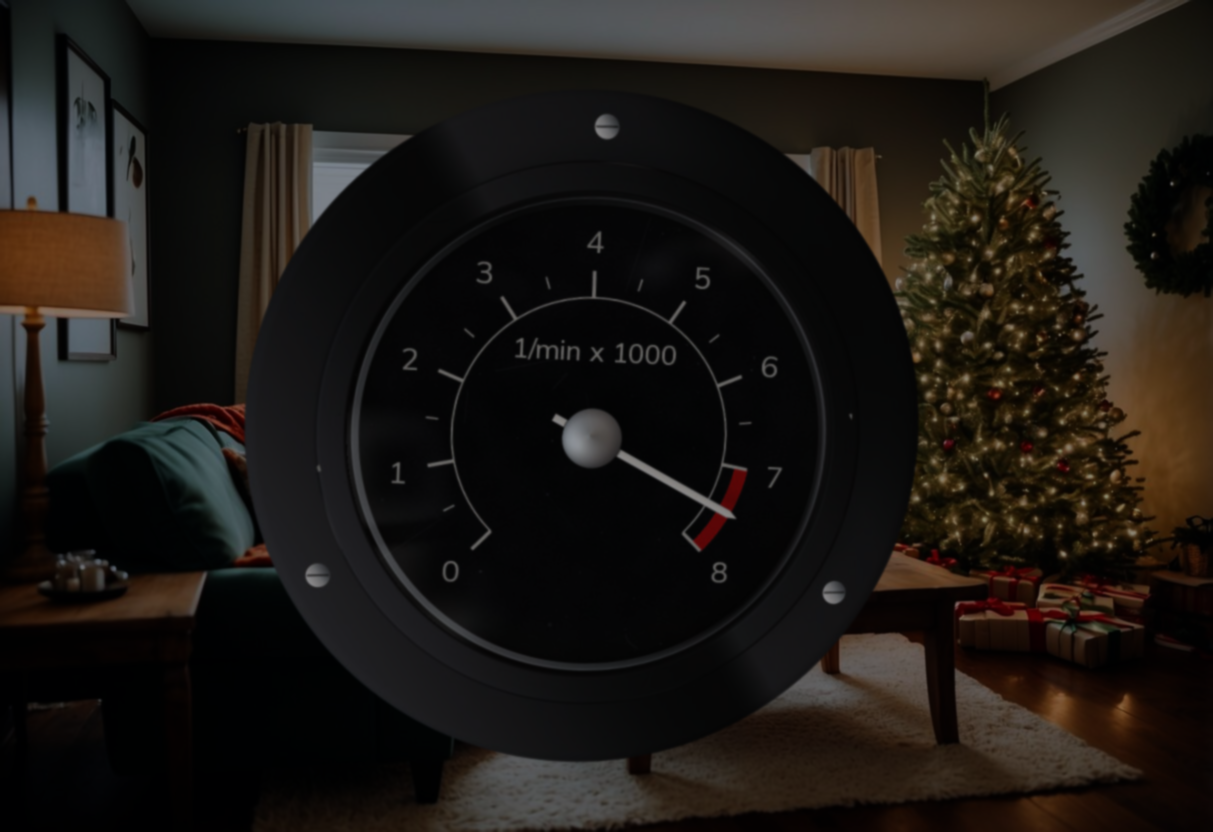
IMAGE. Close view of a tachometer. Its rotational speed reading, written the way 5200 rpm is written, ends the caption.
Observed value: 7500 rpm
